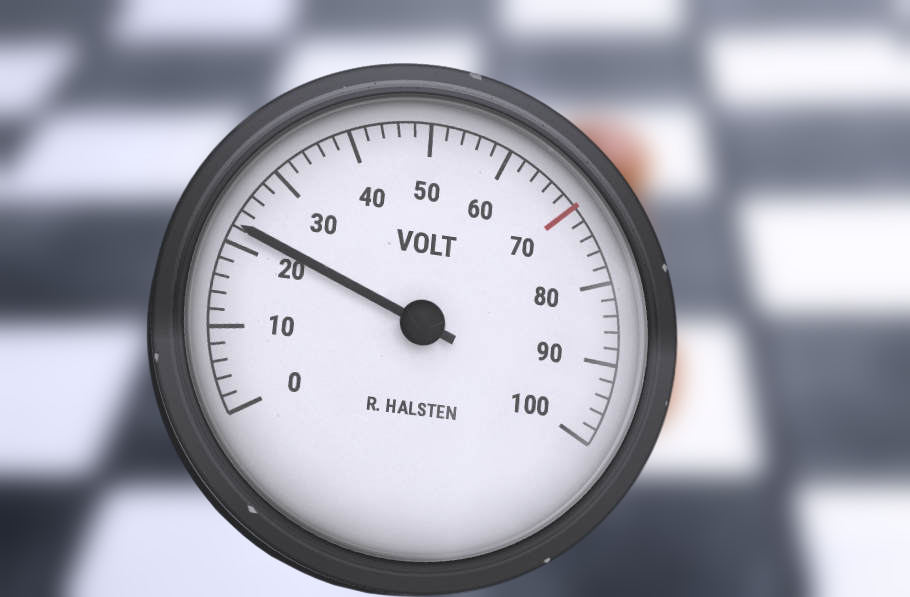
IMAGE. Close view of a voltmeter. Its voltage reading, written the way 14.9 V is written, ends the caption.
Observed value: 22 V
